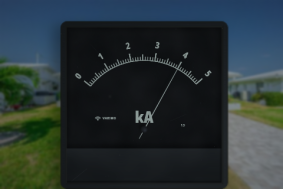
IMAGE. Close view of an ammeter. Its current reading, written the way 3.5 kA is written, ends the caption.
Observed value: 4 kA
